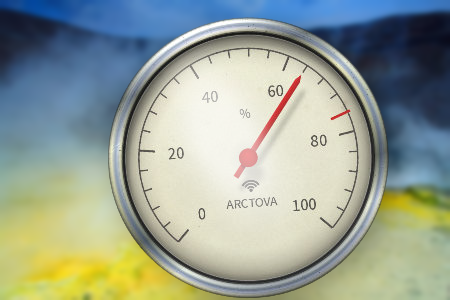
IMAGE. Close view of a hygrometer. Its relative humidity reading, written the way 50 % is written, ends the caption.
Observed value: 64 %
